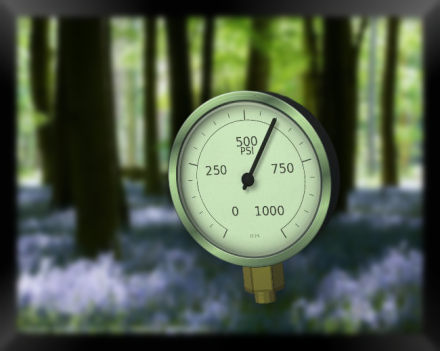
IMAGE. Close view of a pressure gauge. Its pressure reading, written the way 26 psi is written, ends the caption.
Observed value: 600 psi
